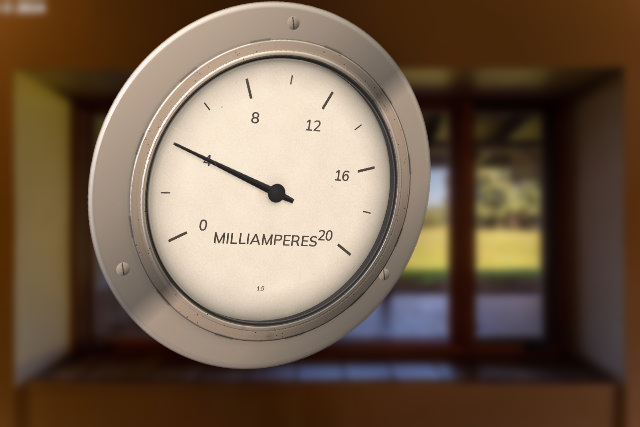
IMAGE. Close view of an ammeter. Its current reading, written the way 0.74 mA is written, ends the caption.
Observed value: 4 mA
